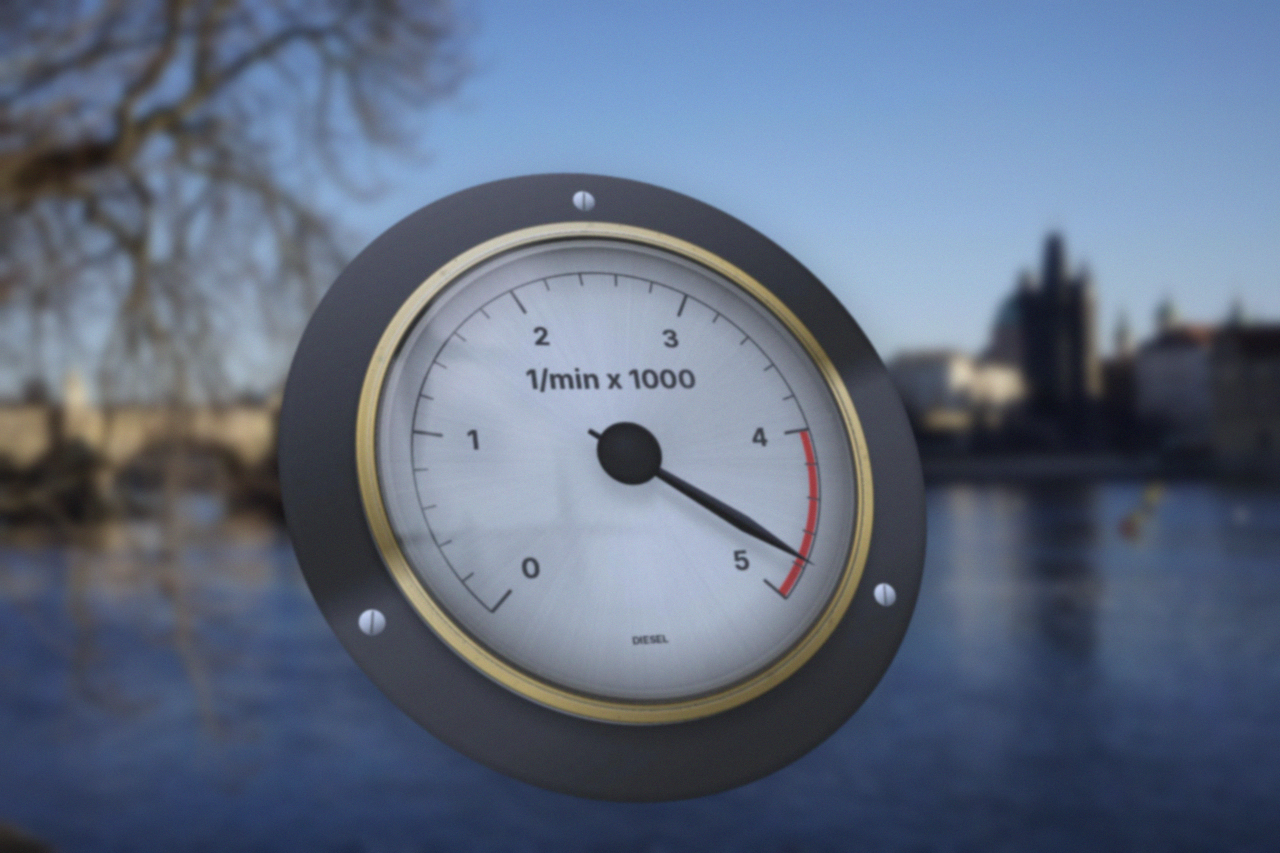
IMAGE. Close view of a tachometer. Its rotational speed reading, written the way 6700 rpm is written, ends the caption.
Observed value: 4800 rpm
